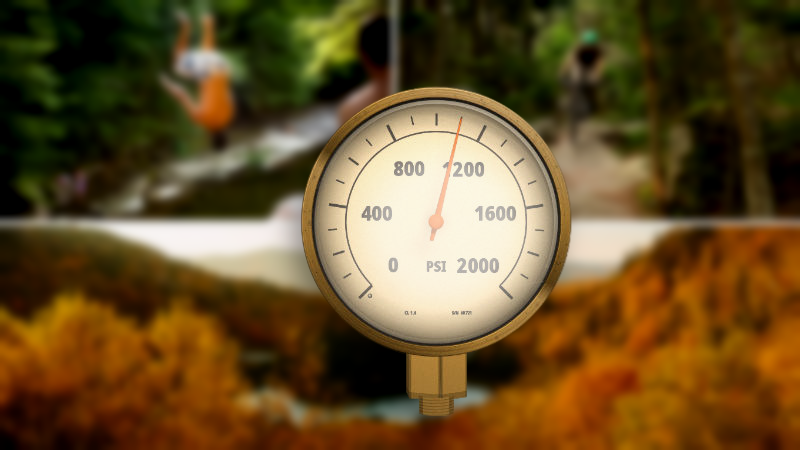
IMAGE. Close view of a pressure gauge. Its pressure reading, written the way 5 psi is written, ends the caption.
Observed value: 1100 psi
